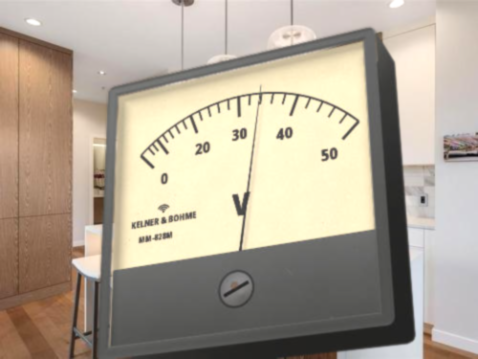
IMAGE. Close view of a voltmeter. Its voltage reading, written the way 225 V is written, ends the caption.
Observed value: 34 V
